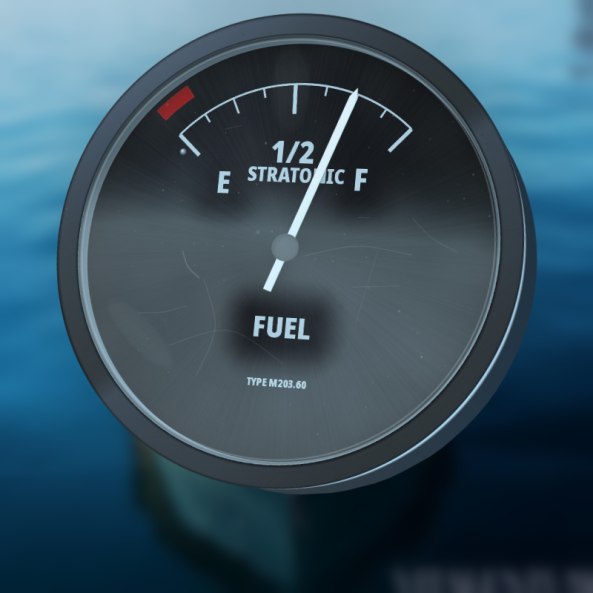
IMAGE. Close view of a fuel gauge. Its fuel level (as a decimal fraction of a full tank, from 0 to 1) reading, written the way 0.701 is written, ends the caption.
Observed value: 0.75
